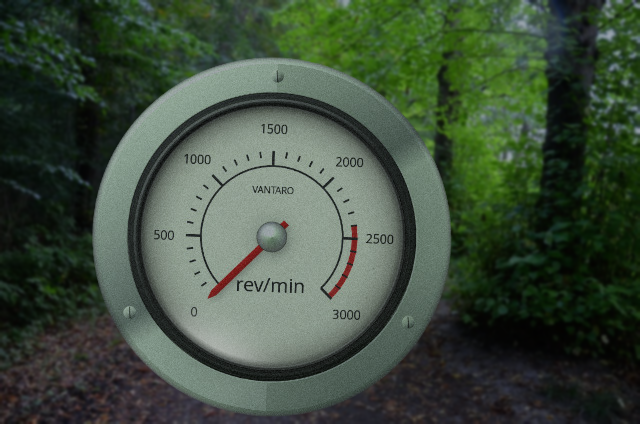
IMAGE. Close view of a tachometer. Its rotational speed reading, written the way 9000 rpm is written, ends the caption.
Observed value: 0 rpm
